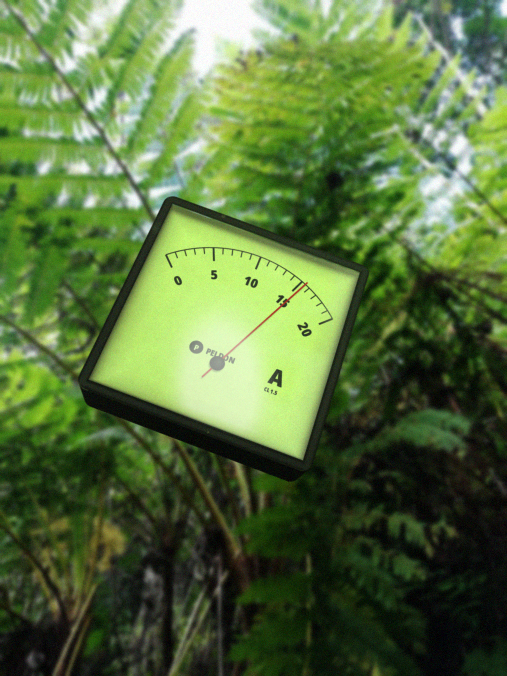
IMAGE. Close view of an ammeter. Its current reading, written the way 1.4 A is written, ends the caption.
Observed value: 15.5 A
